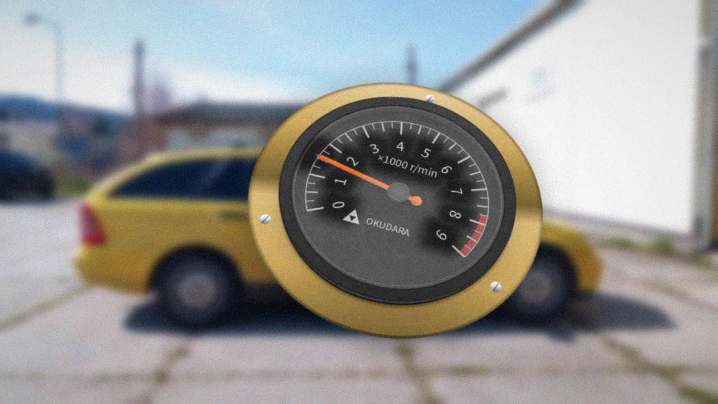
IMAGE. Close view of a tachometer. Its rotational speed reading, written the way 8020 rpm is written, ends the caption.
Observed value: 1500 rpm
